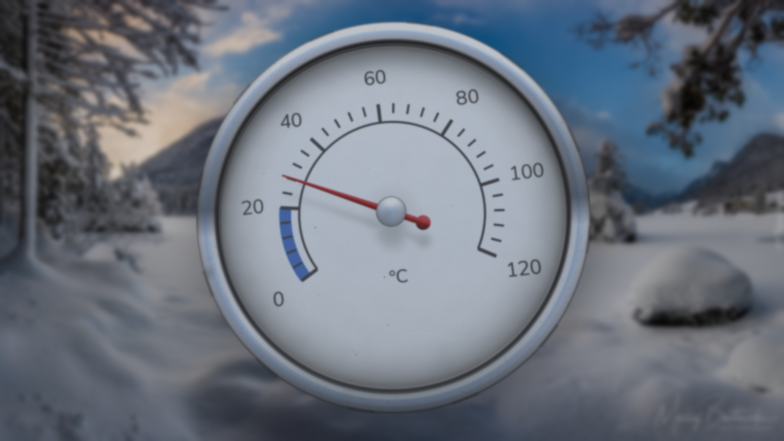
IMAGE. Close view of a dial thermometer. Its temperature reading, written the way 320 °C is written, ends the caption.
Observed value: 28 °C
